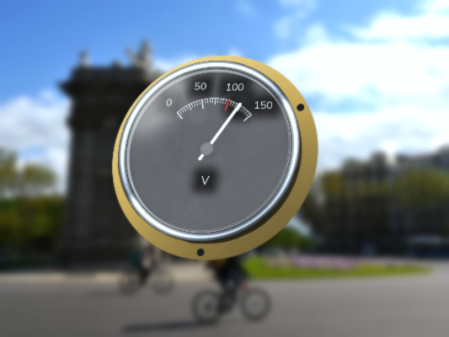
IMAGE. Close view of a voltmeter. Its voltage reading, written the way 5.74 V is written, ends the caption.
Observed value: 125 V
